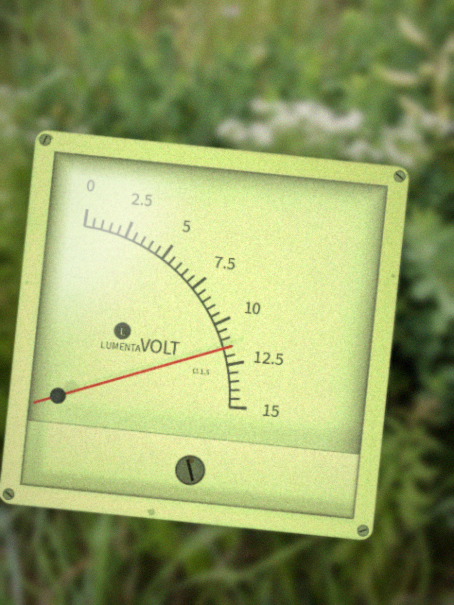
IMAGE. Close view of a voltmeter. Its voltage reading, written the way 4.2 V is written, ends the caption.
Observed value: 11.5 V
